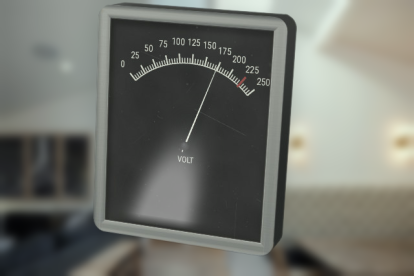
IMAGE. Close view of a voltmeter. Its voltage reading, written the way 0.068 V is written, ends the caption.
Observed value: 175 V
